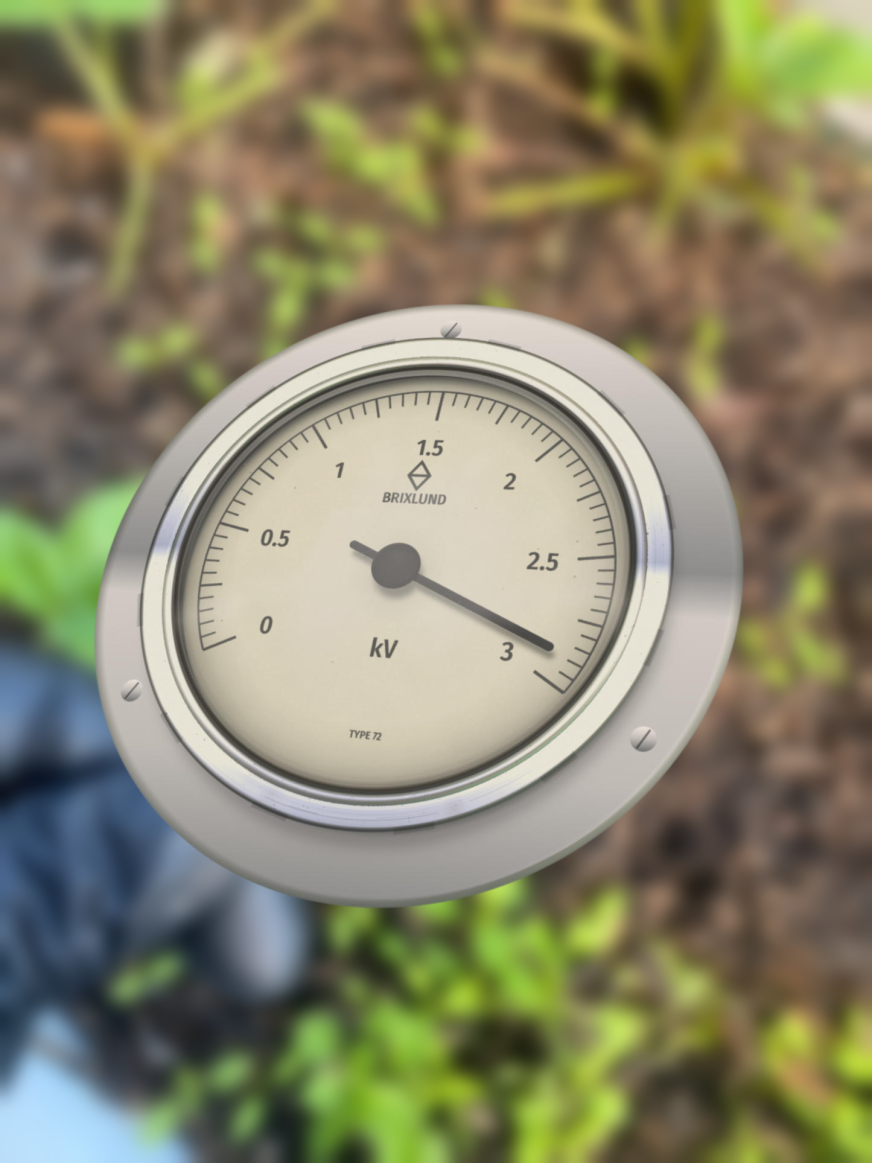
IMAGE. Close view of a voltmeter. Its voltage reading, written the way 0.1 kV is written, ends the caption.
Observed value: 2.9 kV
